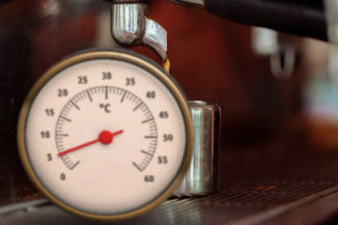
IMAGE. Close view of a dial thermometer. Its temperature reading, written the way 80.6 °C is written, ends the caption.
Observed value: 5 °C
